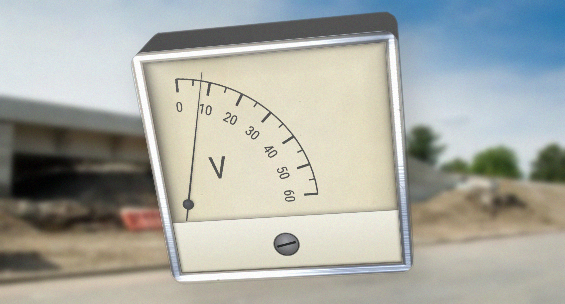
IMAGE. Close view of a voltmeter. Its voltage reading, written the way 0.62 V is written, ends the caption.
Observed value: 7.5 V
